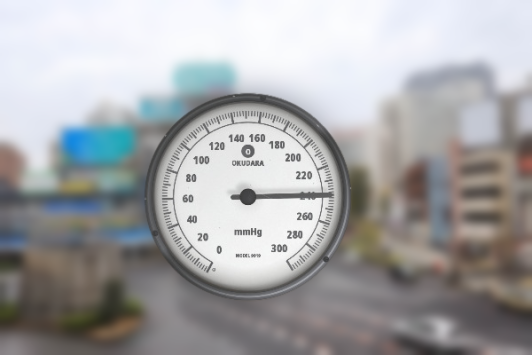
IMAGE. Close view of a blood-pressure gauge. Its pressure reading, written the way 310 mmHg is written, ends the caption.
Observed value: 240 mmHg
